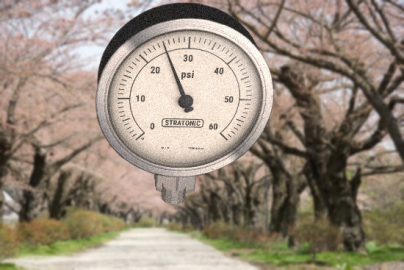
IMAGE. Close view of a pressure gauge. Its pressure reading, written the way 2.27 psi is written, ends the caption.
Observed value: 25 psi
